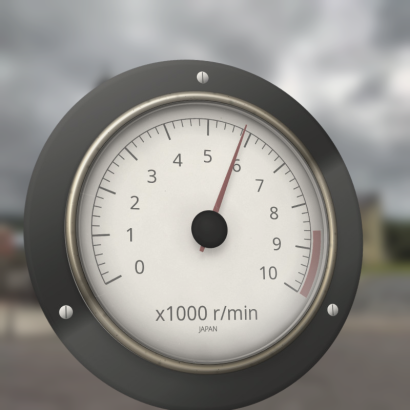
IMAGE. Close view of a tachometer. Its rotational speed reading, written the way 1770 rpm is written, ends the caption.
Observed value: 5800 rpm
